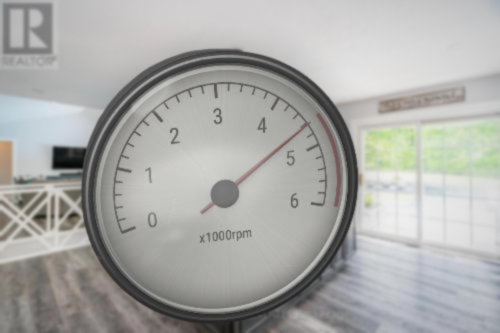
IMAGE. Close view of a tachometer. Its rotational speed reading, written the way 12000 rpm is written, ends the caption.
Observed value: 4600 rpm
